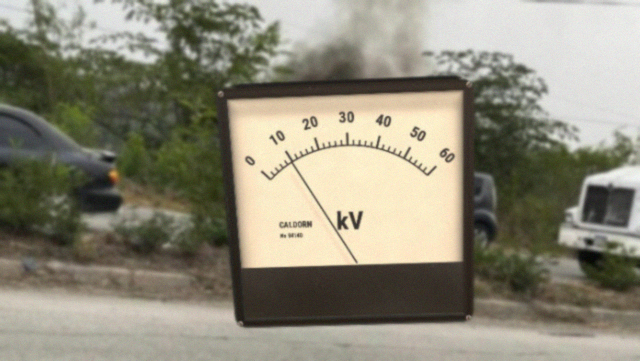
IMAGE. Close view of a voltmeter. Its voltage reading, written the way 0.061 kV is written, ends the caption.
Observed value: 10 kV
